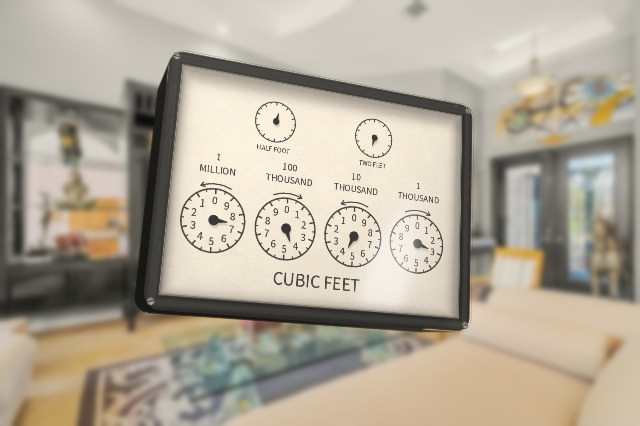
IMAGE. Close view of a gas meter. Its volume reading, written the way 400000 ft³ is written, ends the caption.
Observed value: 744300 ft³
